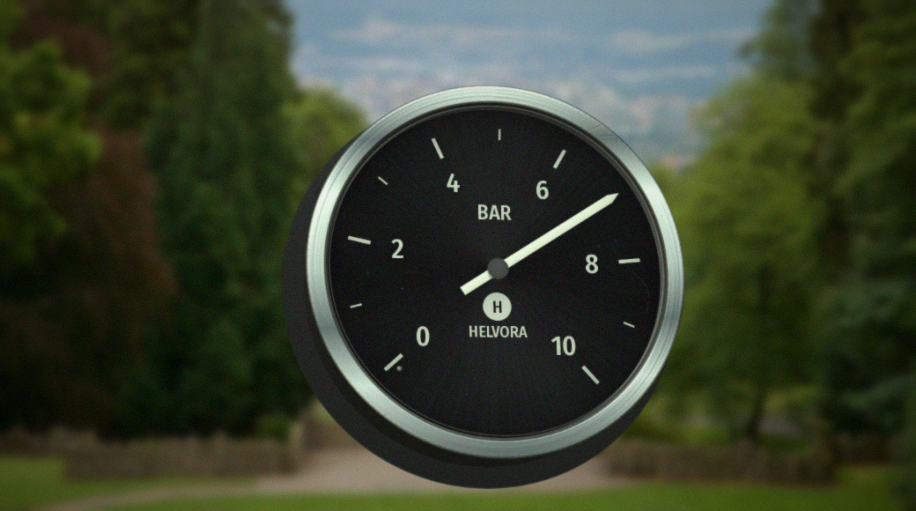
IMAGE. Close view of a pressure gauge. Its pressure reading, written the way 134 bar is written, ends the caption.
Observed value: 7 bar
